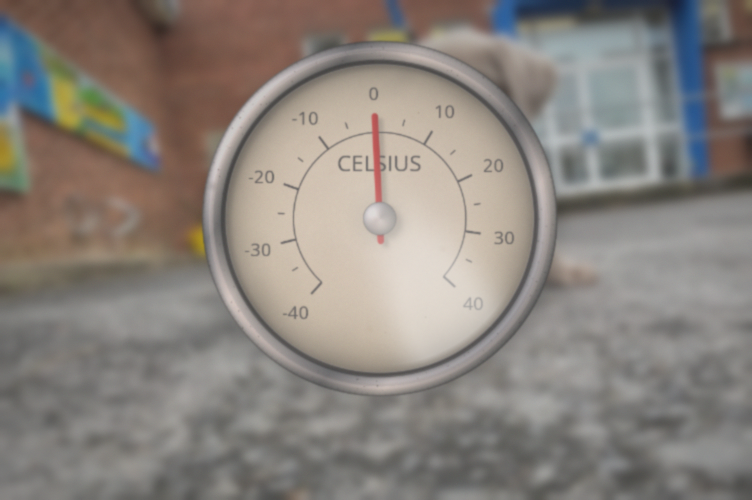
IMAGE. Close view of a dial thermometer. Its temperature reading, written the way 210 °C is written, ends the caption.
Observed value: 0 °C
